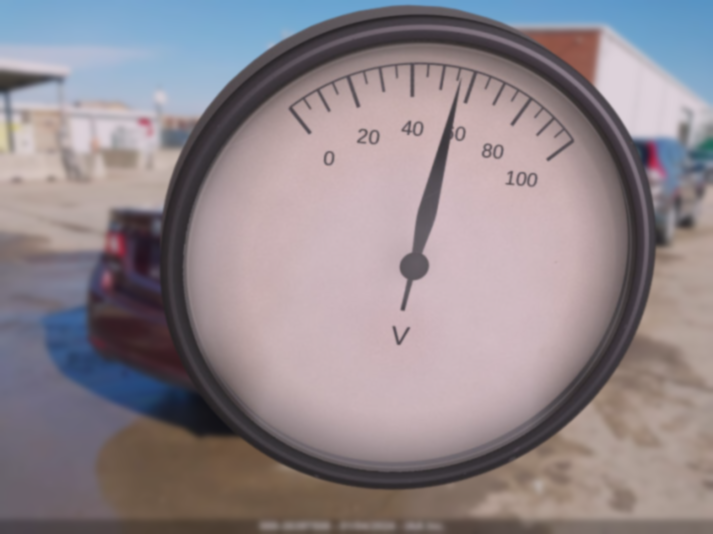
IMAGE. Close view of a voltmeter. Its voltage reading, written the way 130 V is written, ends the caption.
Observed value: 55 V
